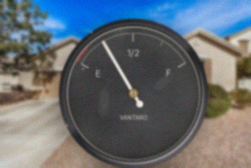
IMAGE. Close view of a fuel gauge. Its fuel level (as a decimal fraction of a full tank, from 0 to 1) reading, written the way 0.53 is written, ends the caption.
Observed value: 0.25
